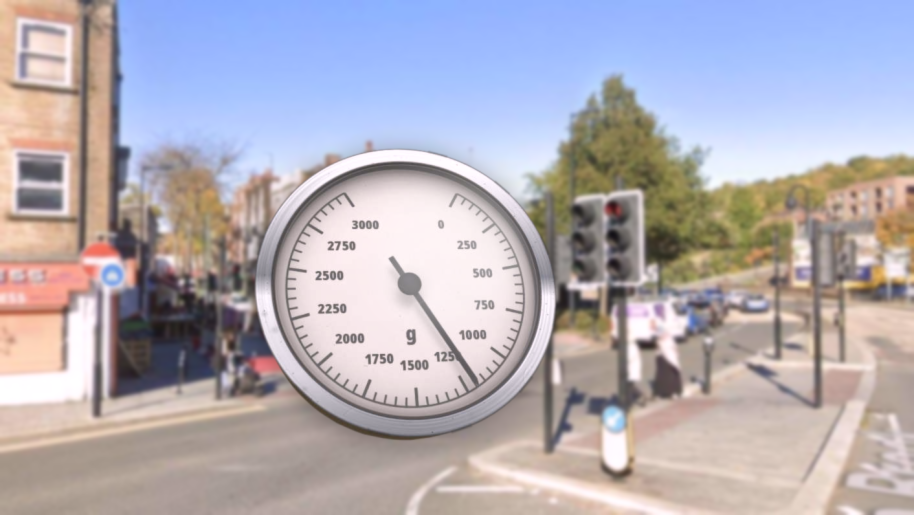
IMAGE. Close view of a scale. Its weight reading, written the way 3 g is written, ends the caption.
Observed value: 1200 g
